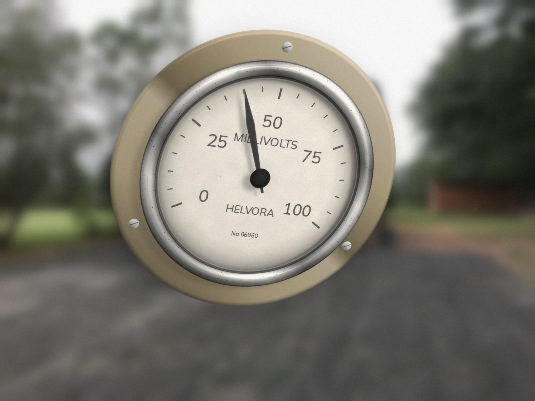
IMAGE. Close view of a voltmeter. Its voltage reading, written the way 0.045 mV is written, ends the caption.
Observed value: 40 mV
